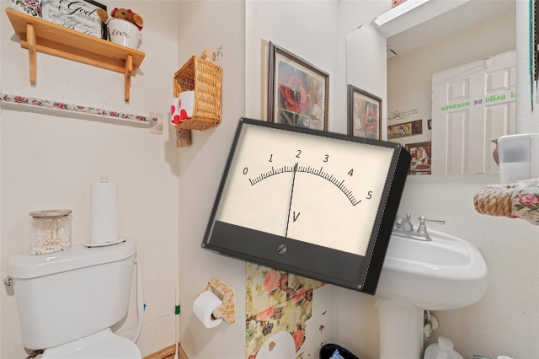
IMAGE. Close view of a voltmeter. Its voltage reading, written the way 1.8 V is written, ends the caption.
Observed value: 2 V
